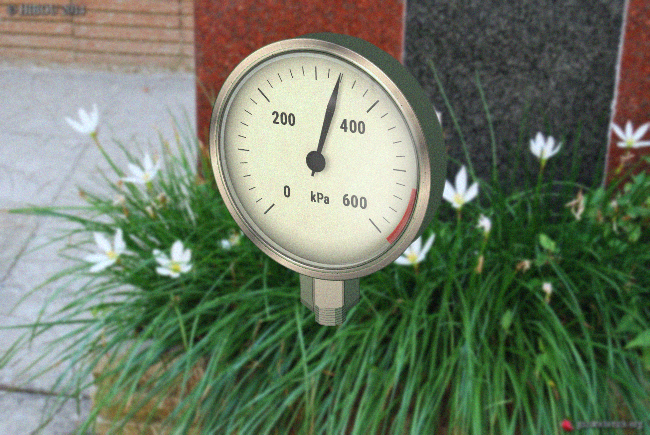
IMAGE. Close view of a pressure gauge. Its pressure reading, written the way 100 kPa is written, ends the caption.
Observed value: 340 kPa
